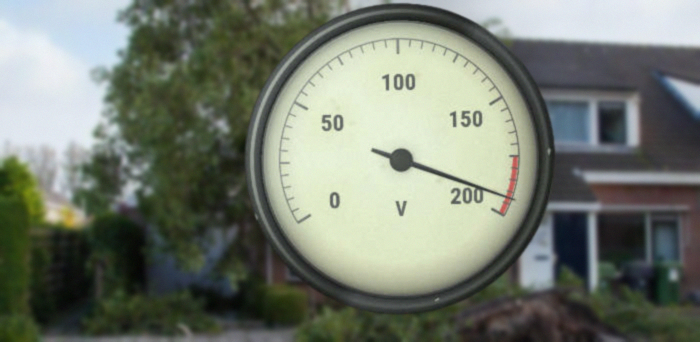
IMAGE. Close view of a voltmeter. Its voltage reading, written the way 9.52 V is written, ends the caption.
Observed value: 192.5 V
